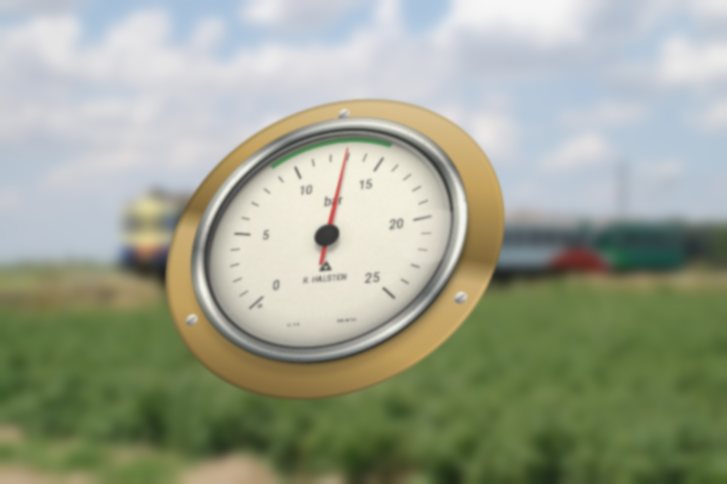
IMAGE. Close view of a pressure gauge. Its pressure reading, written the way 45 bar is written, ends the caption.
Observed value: 13 bar
